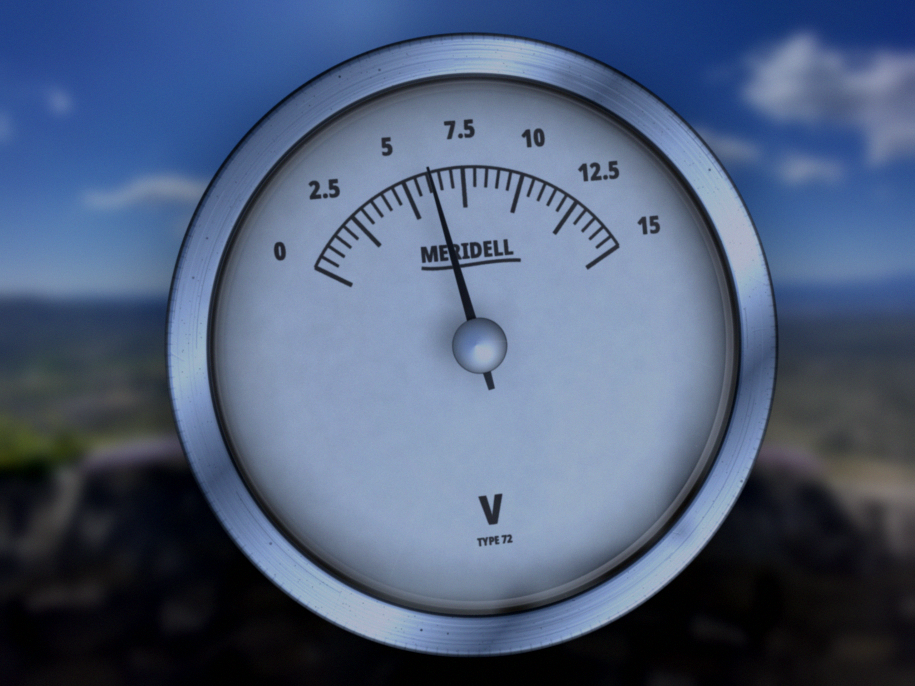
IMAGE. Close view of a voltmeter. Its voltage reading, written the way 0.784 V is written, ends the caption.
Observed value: 6 V
